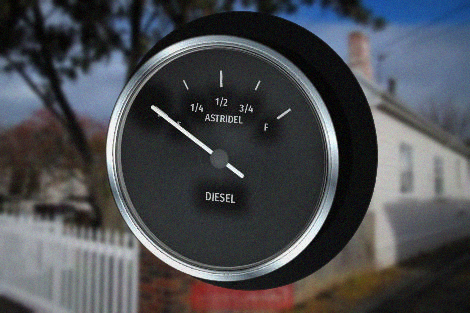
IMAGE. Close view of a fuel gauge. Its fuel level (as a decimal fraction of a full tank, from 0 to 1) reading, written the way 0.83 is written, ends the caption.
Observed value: 0
